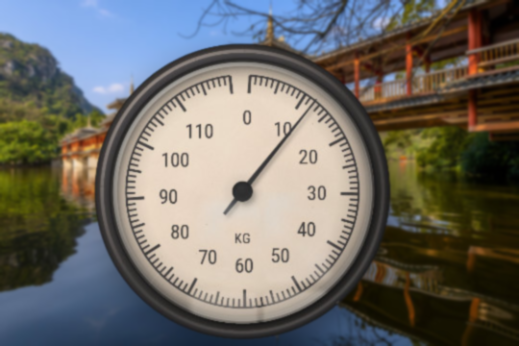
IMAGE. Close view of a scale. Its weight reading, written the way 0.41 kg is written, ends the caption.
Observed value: 12 kg
